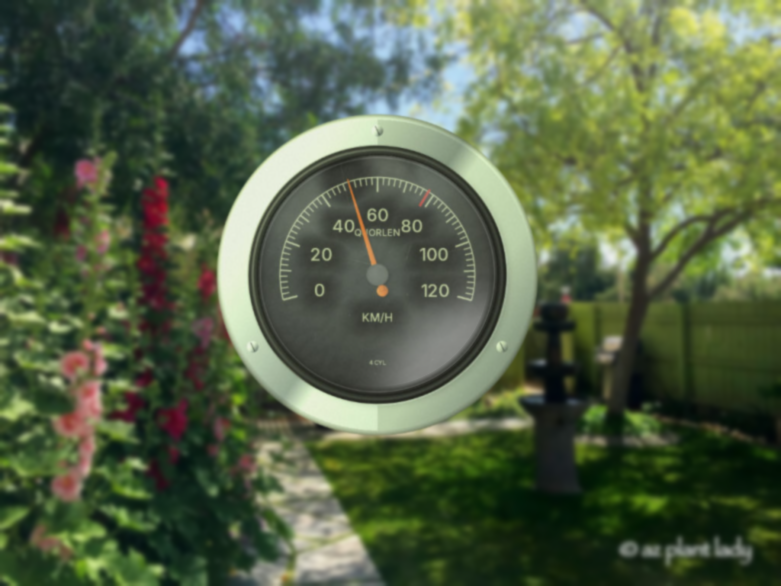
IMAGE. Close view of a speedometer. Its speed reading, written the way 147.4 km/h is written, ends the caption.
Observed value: 50 km/h
